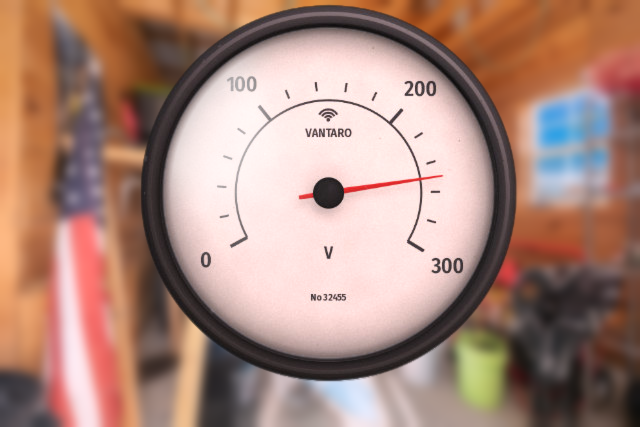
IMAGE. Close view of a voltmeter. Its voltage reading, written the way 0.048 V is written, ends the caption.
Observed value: 250 V
